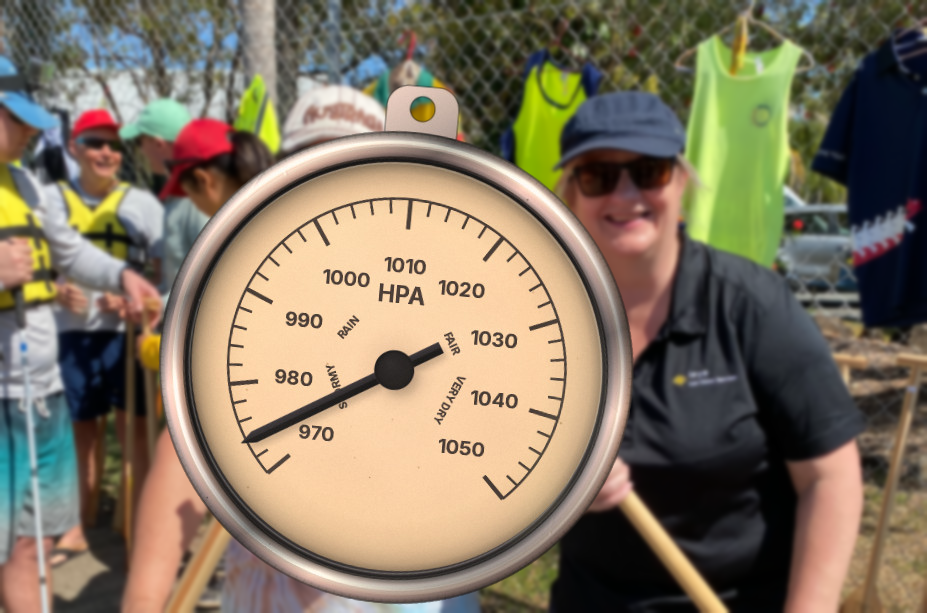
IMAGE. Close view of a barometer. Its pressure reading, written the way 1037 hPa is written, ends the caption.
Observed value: 974 hPa
